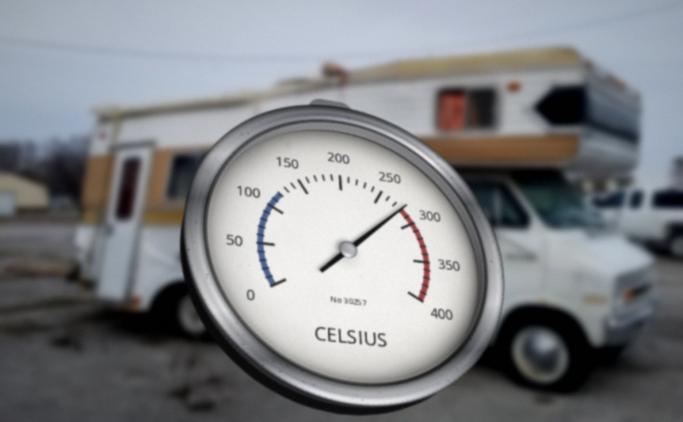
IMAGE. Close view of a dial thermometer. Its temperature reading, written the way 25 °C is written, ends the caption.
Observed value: 280 °C
